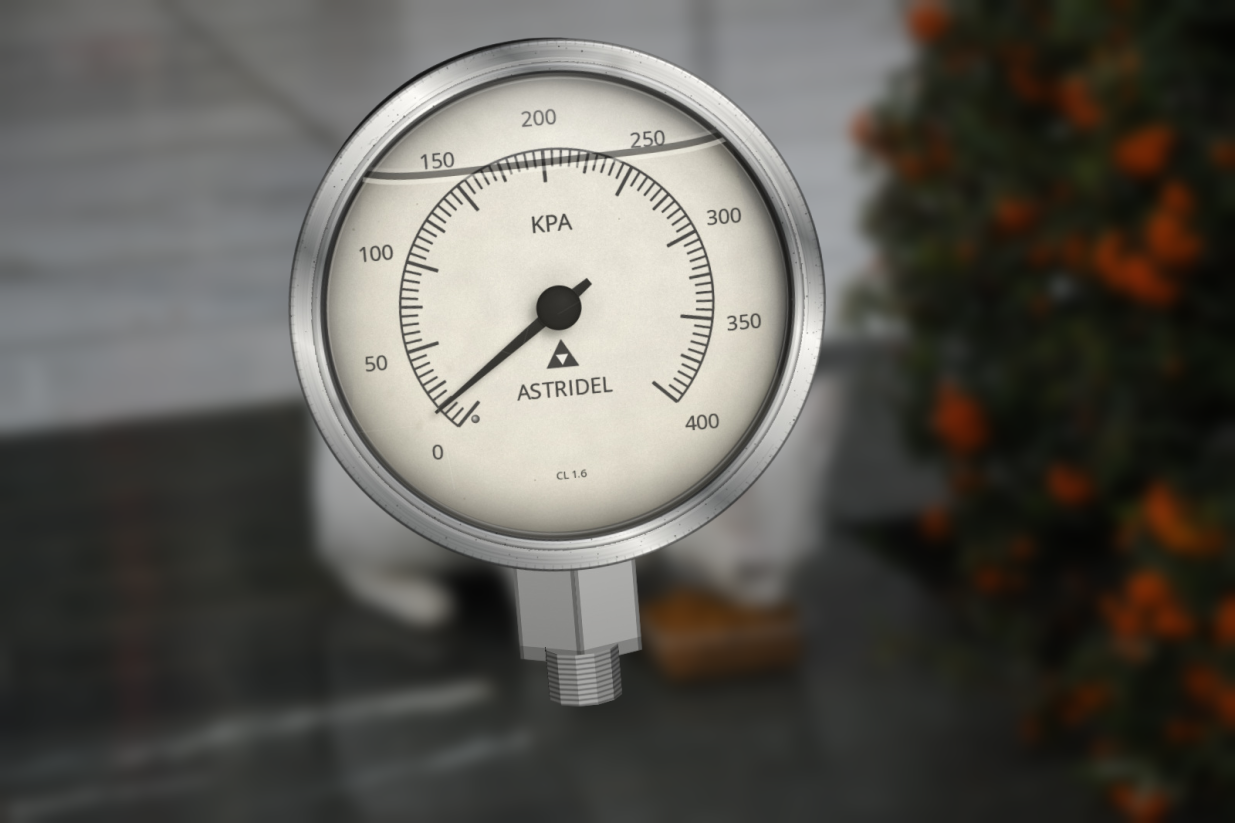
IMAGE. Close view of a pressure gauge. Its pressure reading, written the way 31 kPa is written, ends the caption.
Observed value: 15 kPa
